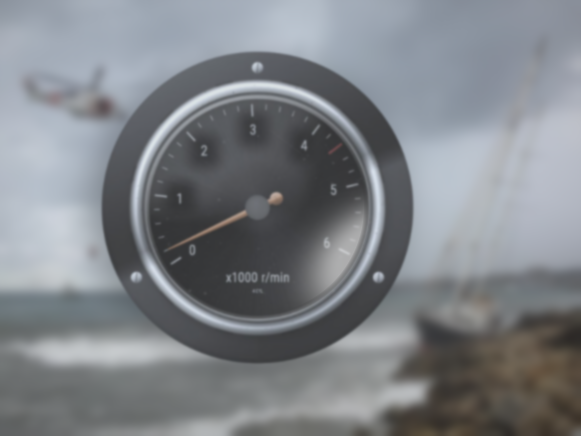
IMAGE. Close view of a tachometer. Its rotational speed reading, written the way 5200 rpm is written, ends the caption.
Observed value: 200 rpm
